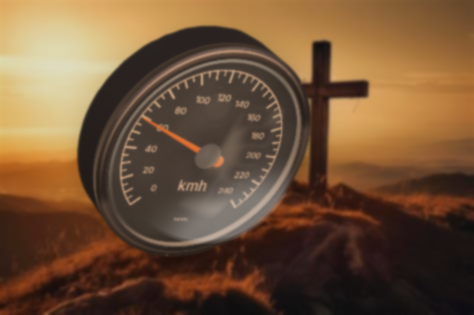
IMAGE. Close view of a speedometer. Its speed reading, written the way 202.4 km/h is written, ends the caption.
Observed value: 60 km/h
